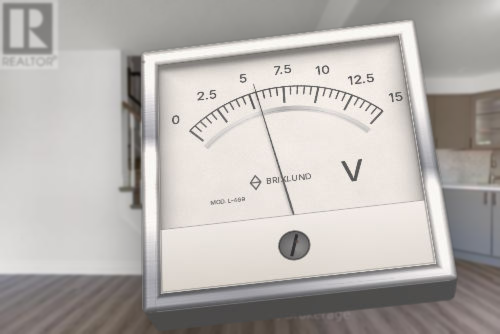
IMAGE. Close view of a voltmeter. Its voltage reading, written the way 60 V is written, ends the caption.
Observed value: 5.5 V
